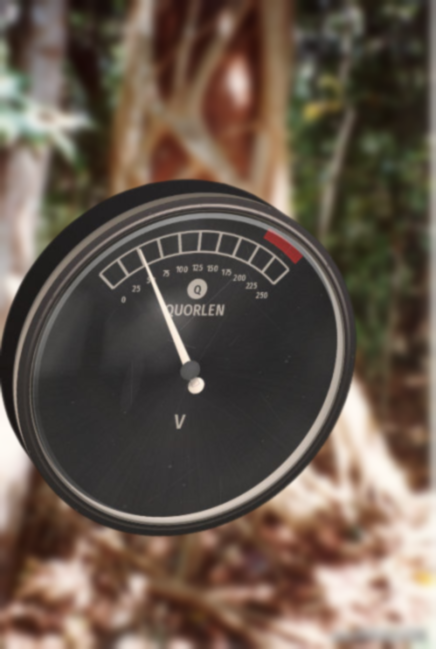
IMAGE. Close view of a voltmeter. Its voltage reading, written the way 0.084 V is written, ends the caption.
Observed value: 50 V
